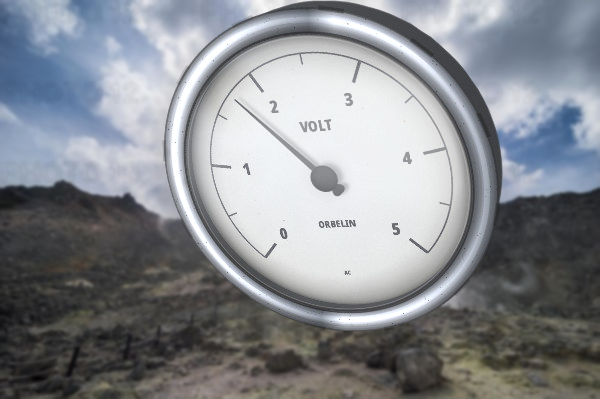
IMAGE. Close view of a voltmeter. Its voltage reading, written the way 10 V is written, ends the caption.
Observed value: 1.75 V
